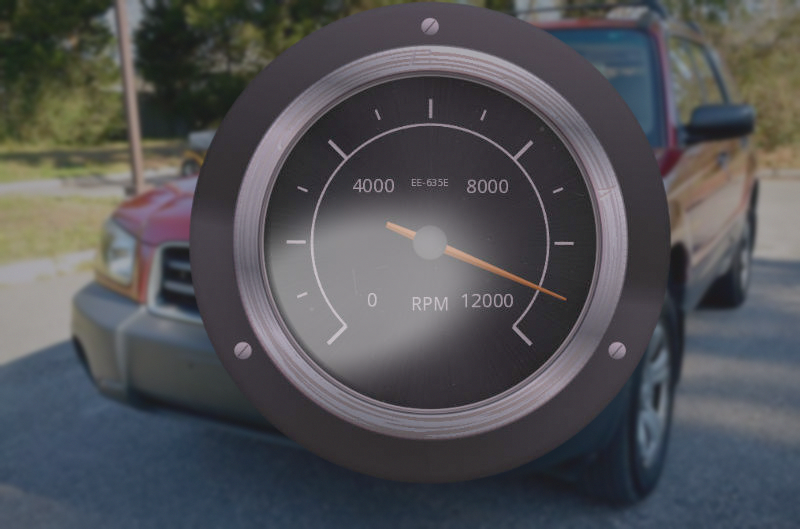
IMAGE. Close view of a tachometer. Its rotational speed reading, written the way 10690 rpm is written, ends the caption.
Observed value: 11000 rpm
